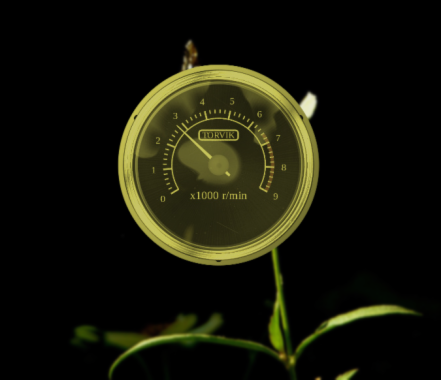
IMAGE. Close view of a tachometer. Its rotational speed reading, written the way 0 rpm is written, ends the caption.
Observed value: 2800 rpm
